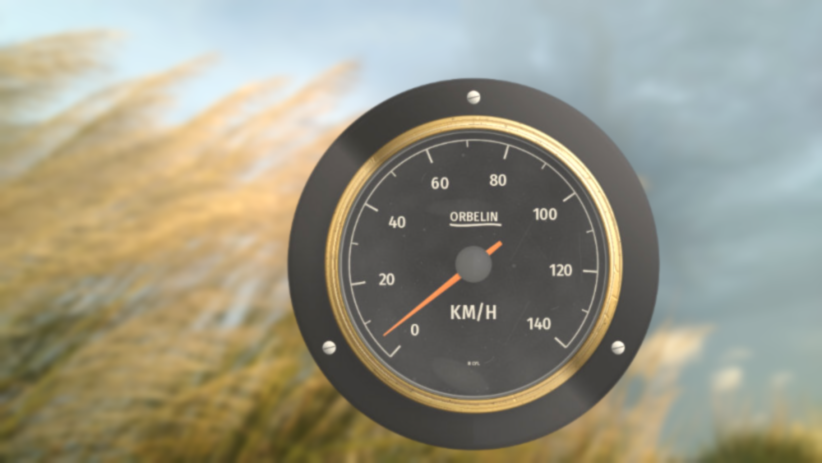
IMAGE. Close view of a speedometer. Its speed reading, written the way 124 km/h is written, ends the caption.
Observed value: 5 km/h
